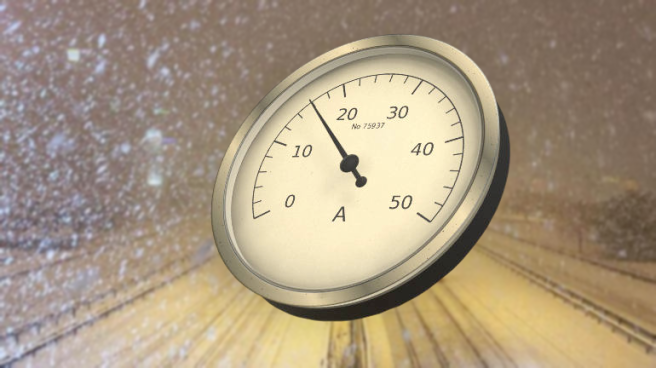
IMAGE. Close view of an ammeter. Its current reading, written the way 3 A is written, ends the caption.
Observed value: 16 A
